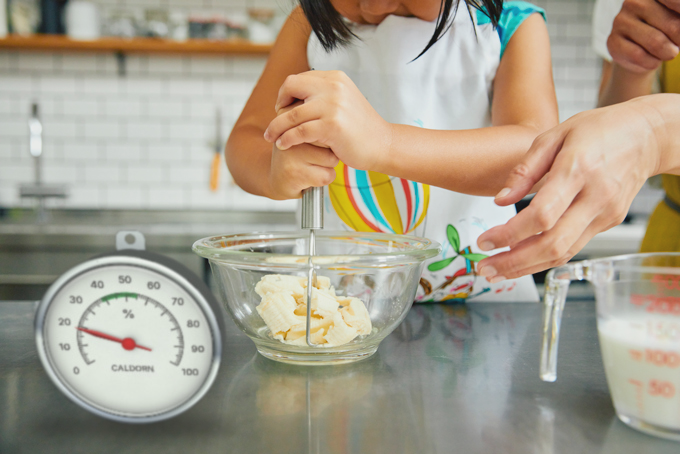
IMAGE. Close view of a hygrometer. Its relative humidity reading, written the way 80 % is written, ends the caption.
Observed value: 20 %
